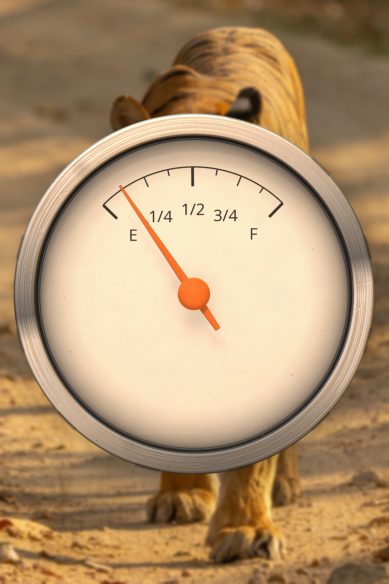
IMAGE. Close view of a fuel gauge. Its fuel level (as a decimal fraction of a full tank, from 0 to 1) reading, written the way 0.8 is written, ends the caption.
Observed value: 0.125
